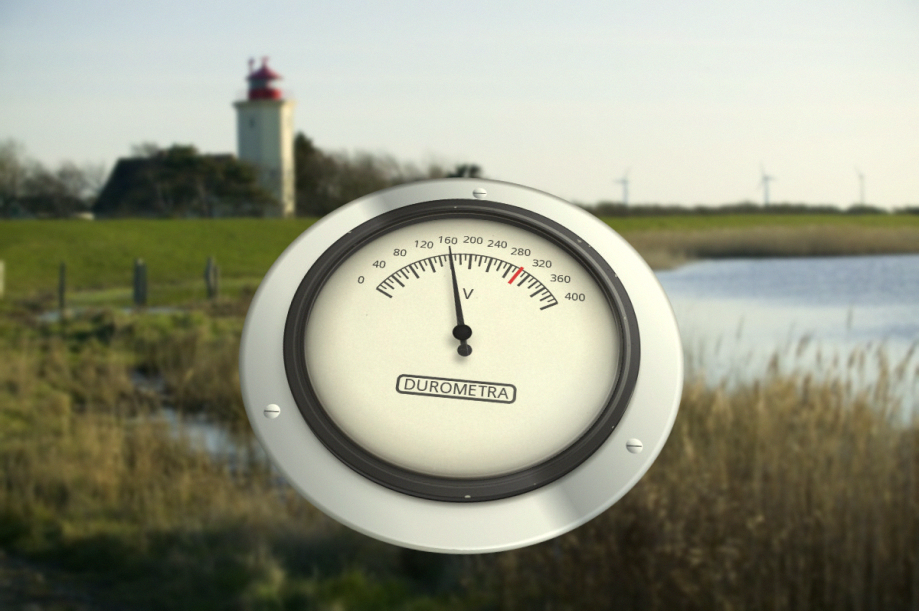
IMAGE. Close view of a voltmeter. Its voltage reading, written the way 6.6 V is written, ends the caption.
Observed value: 160 V
